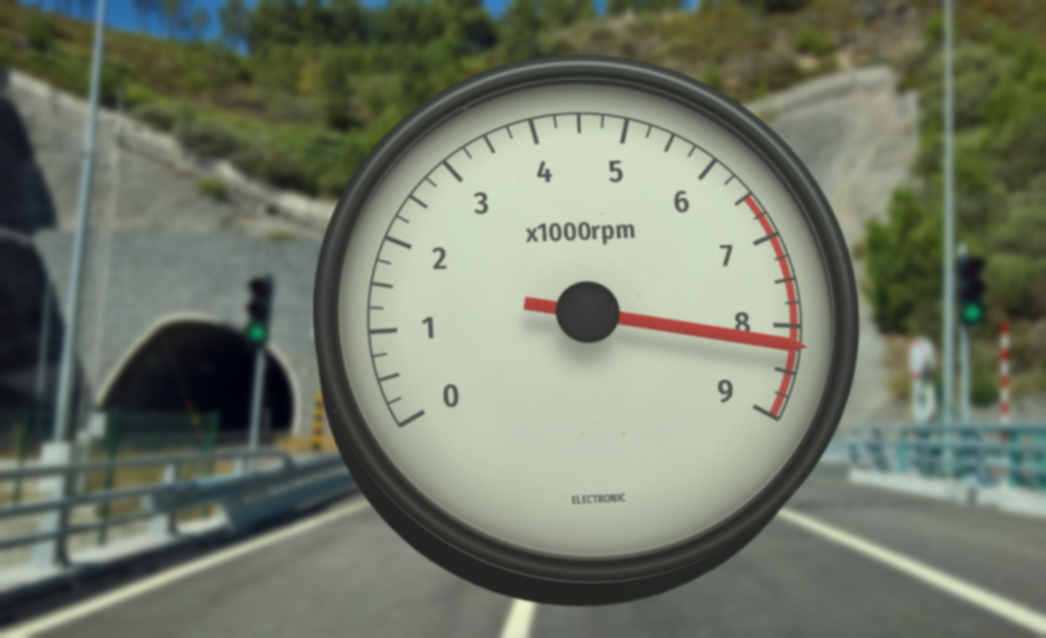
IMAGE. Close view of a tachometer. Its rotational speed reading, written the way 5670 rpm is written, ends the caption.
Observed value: 8250 rpm
